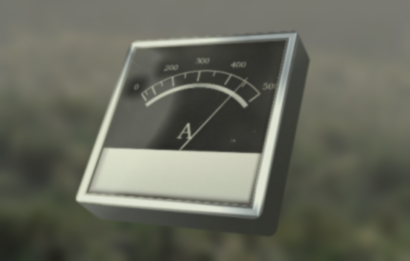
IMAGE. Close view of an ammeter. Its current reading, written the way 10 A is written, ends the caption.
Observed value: 450 A
